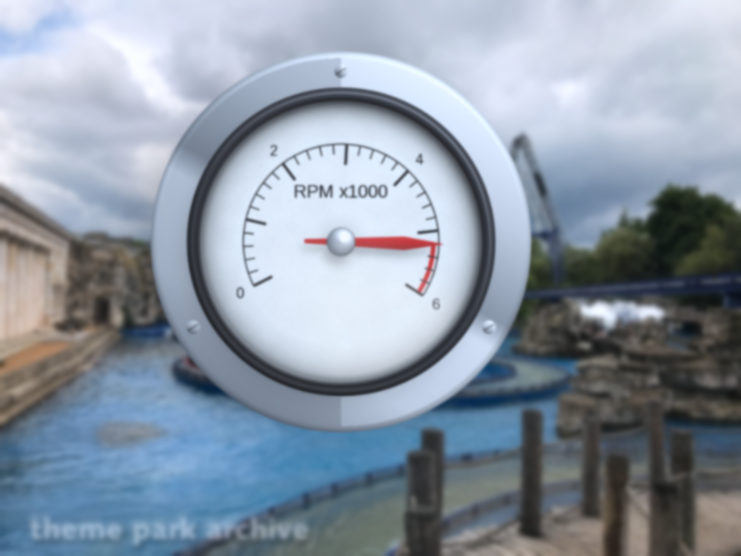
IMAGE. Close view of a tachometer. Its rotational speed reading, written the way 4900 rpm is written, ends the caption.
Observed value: 5200 rpm
